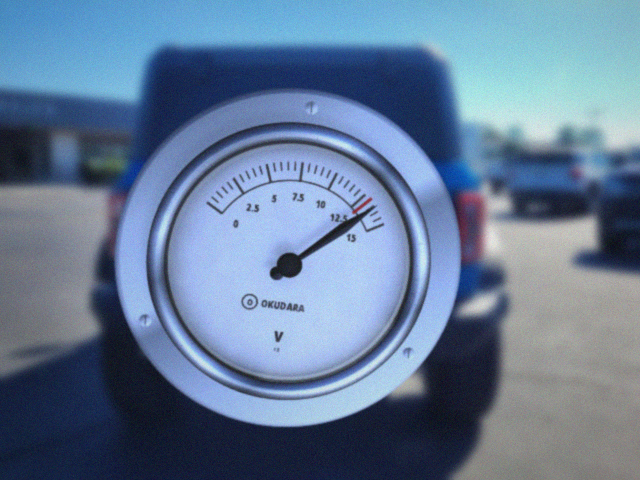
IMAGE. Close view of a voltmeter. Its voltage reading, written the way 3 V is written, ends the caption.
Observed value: 13.5 V
